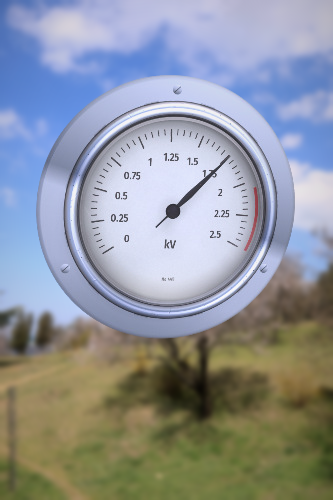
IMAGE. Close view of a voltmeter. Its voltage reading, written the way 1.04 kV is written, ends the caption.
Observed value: 1.75 kV
